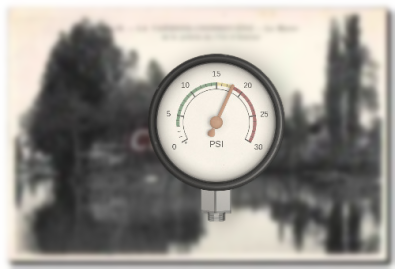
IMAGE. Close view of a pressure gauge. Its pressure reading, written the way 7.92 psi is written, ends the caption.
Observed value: 18 psi
